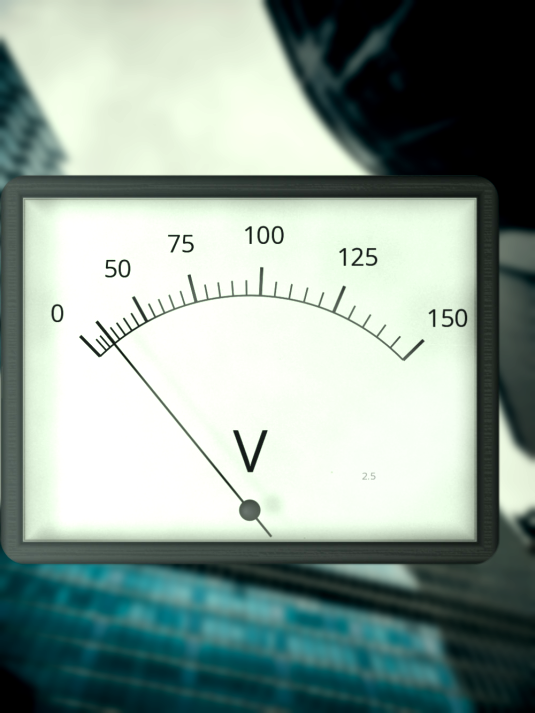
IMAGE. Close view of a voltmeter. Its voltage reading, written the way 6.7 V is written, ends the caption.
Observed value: 25 V
